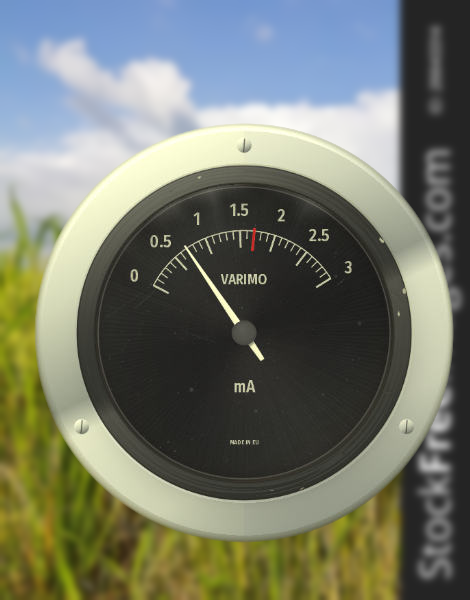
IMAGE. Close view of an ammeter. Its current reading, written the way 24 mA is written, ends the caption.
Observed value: 0.7 mA
